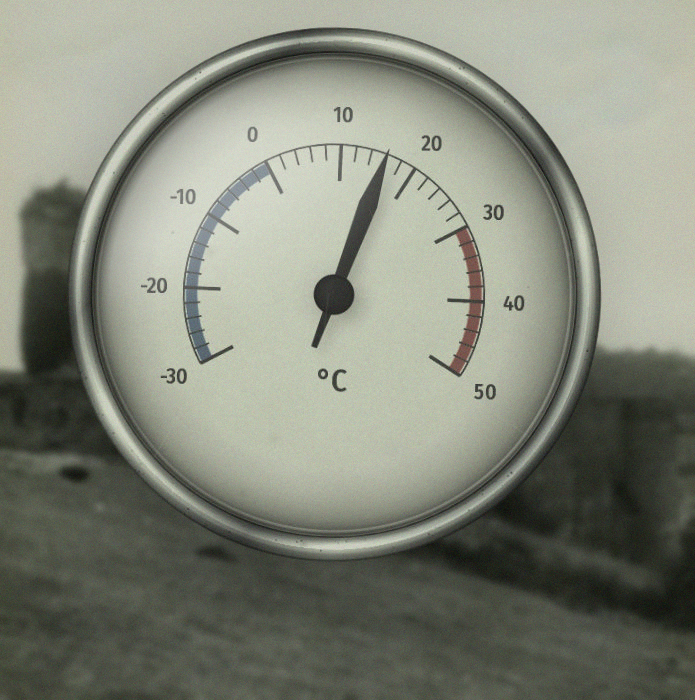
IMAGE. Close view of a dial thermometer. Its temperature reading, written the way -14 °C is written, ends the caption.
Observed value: 16 °C
